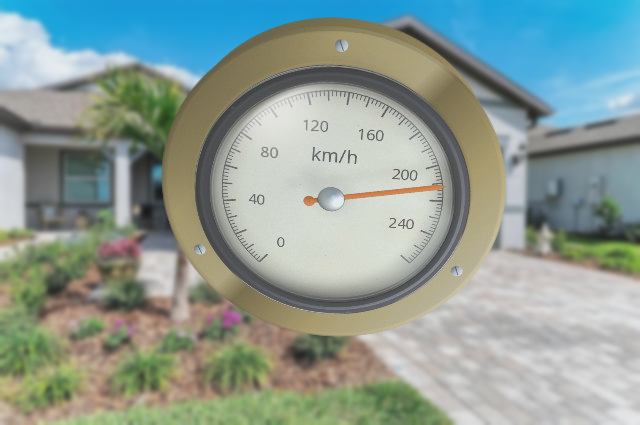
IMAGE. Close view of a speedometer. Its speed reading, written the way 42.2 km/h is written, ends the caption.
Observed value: 210 km/h
